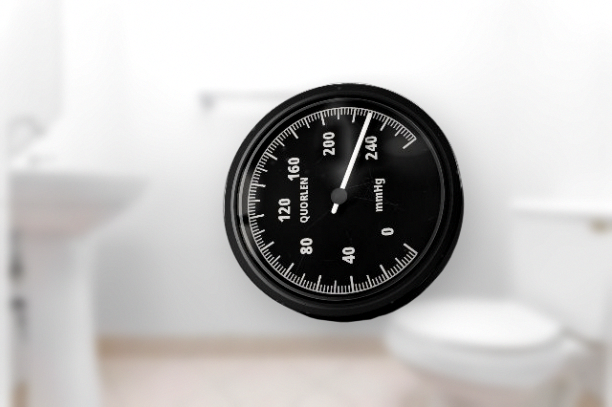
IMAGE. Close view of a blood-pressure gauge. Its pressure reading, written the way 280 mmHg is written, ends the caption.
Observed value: 230 mmHg
